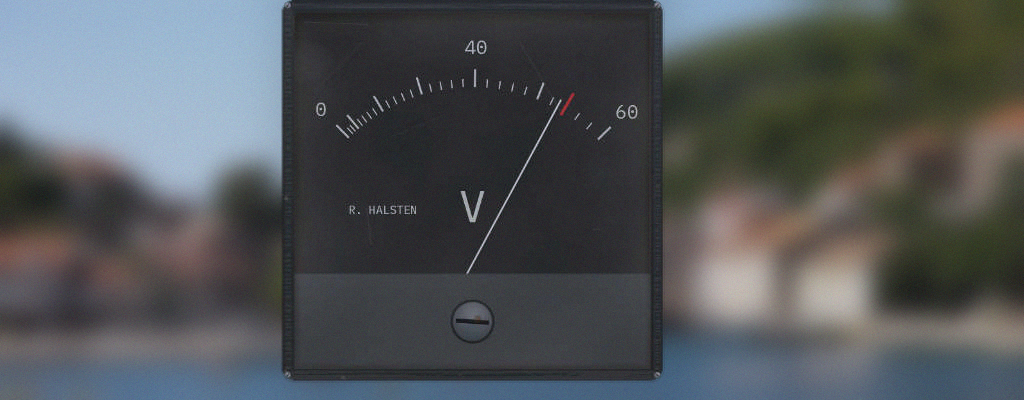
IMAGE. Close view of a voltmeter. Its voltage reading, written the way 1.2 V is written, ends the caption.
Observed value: 53 V
